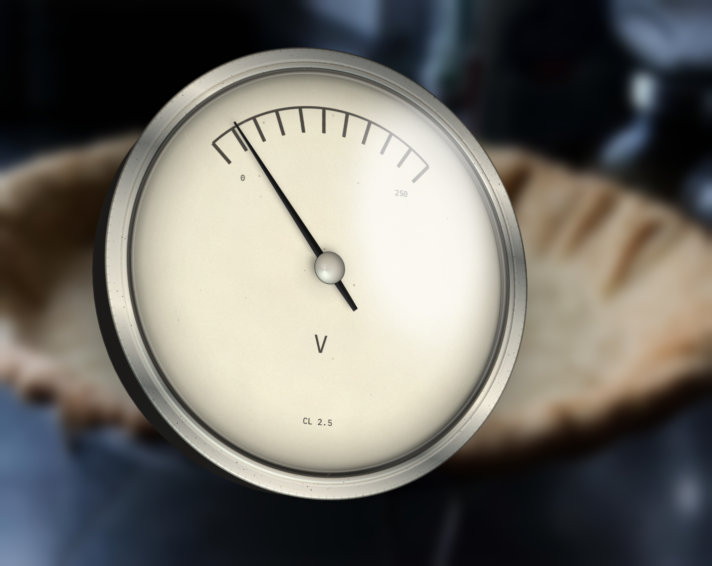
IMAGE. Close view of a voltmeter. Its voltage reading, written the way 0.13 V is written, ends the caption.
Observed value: 25 V
